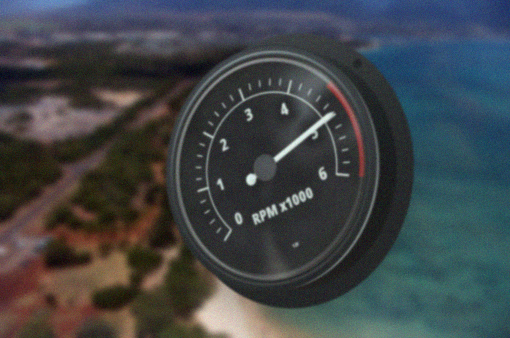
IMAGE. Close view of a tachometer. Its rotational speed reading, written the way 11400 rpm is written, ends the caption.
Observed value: 5000 rpm
